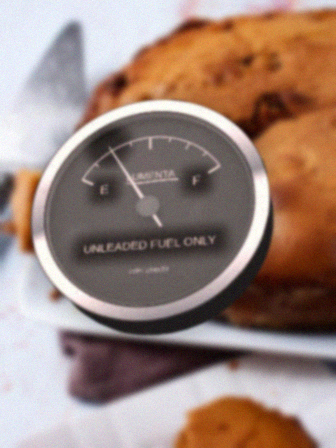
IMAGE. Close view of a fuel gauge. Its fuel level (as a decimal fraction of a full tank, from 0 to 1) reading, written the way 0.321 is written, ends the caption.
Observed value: 0.25
